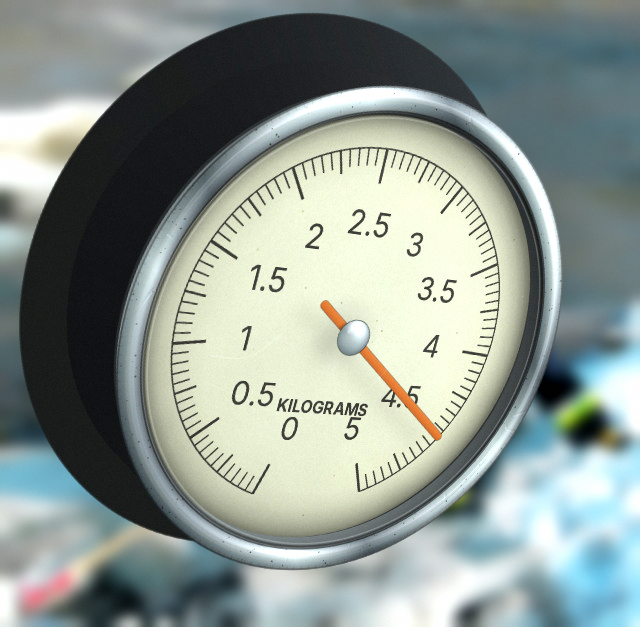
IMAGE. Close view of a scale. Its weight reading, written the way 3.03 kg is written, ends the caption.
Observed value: 4.5 kg
